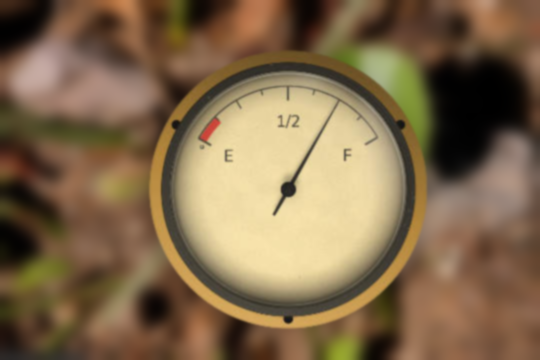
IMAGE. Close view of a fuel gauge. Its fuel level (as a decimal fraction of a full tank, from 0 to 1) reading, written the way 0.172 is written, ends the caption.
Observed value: 0.75
